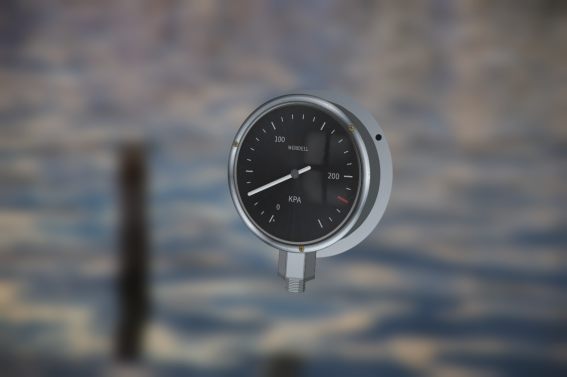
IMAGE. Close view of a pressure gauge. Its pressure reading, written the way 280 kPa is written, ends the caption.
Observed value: 30 kPa
